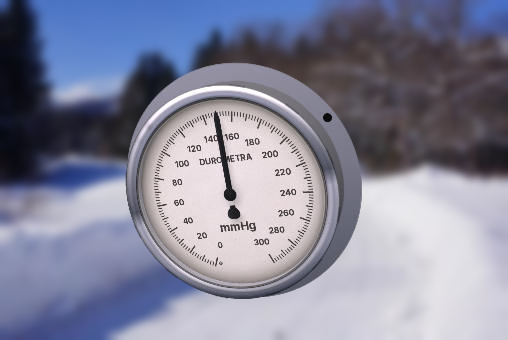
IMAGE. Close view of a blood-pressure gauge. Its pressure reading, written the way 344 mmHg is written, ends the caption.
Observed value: 150 mmHg
